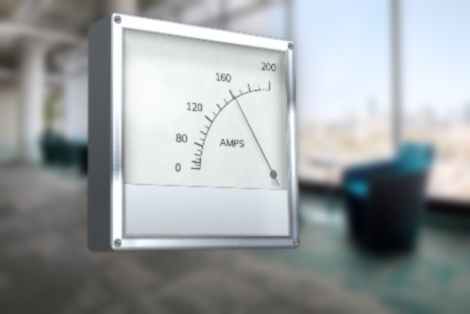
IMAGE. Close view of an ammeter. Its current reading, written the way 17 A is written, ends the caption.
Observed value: 160 A
